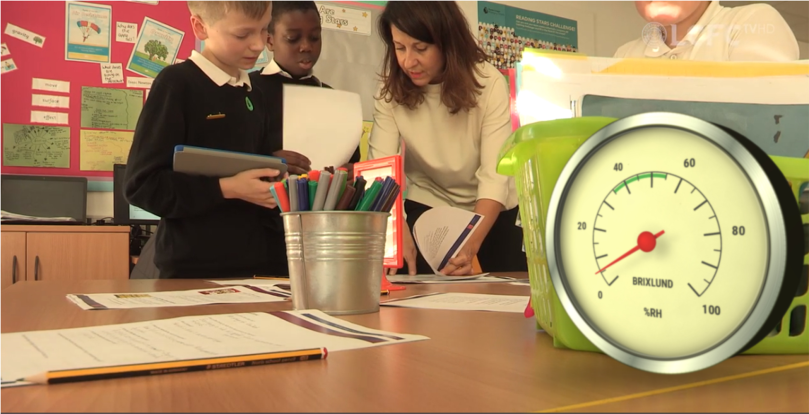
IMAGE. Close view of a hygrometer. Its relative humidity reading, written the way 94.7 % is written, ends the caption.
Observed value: 5 %
